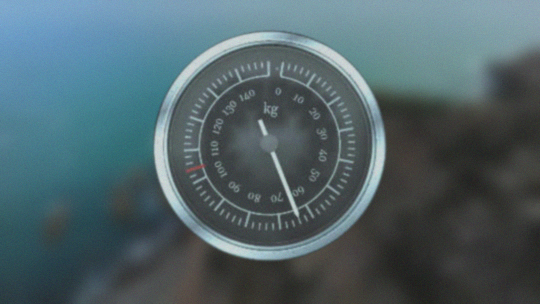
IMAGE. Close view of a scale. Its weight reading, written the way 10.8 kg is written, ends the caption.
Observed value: 64 kg
